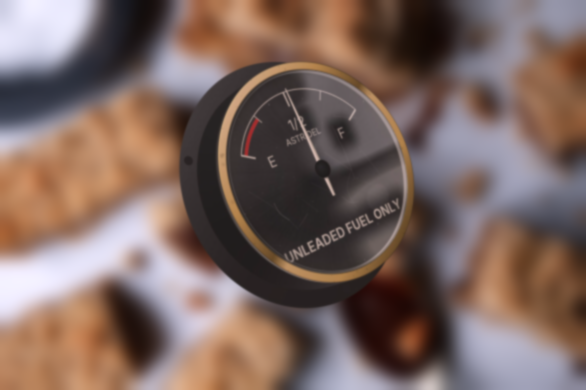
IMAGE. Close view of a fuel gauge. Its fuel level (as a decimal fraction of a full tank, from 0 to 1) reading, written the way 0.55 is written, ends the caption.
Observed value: 0.5
